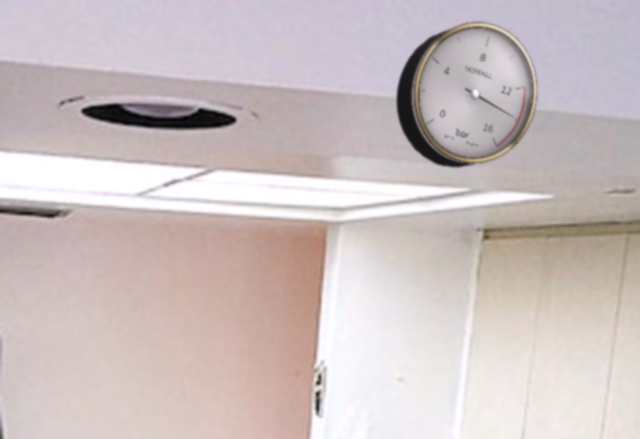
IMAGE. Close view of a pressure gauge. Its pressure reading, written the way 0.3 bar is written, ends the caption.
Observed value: 14 bar
